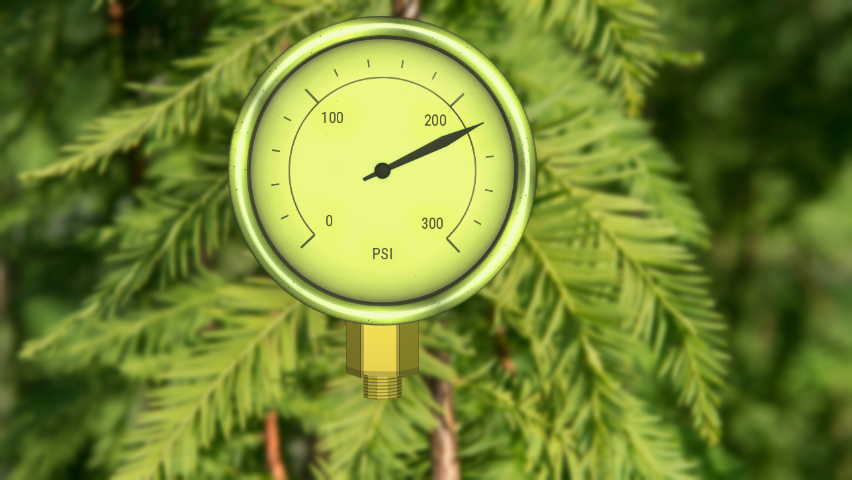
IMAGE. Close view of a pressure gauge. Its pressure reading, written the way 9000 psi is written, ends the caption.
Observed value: 220 psi
